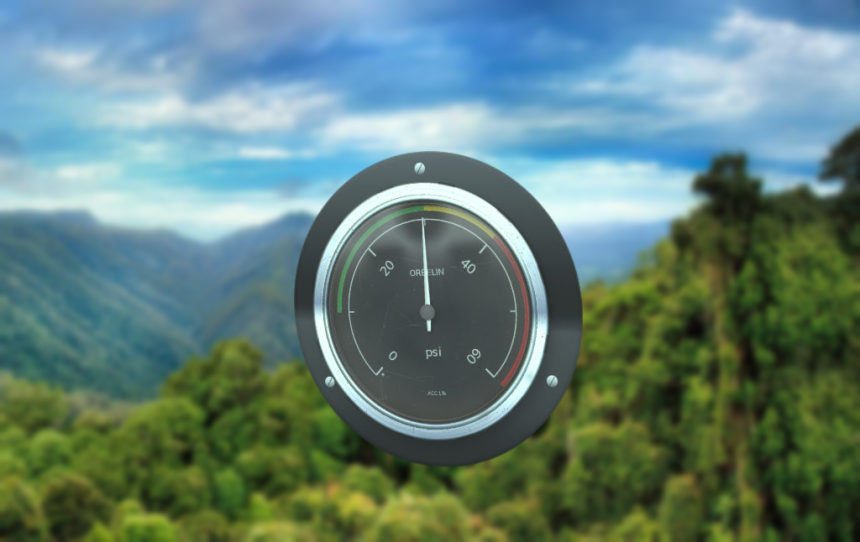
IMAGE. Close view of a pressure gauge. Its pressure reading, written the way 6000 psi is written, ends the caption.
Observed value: 30 psi
